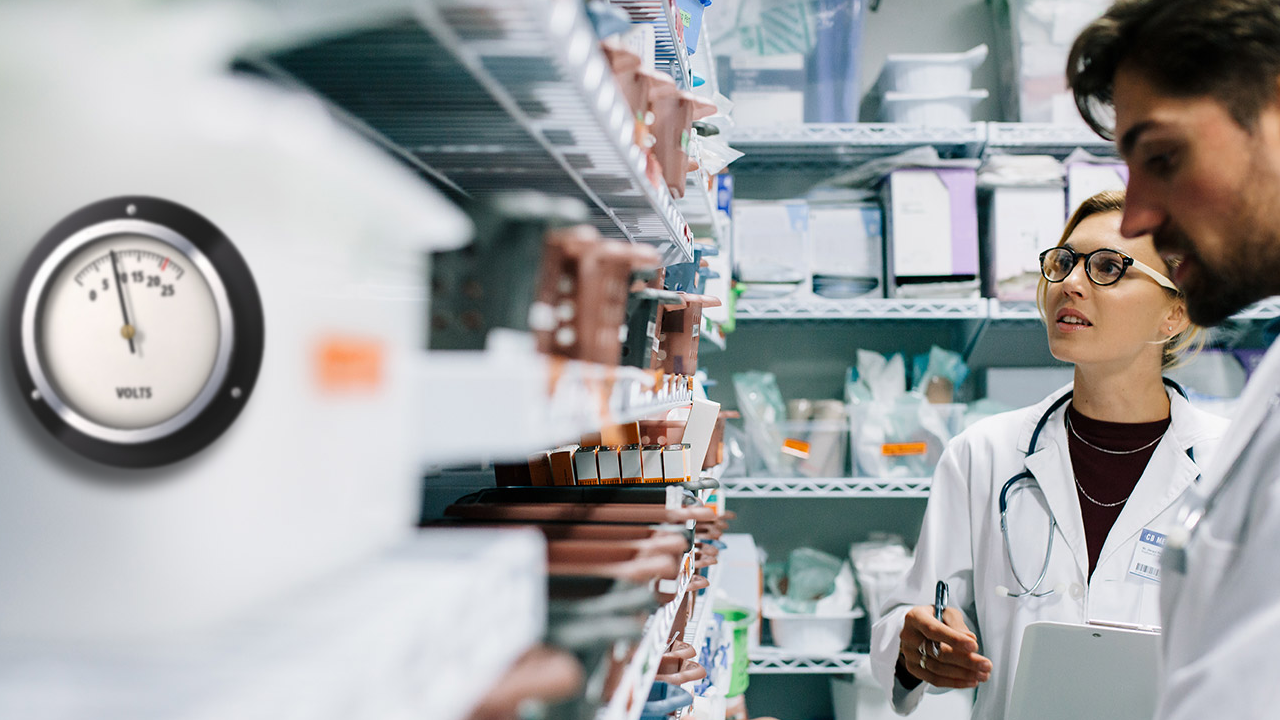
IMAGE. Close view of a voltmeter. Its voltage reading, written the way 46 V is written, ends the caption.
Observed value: 10 V
